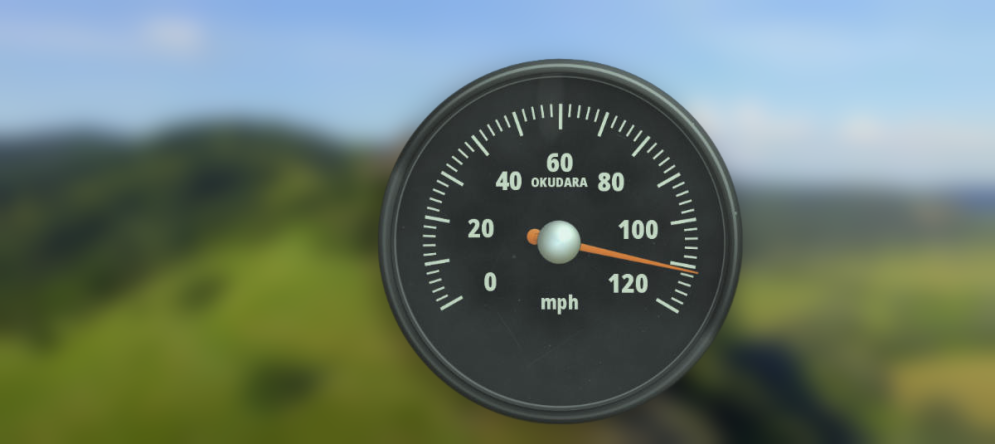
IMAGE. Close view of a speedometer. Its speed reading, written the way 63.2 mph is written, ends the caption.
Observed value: 111 mph
